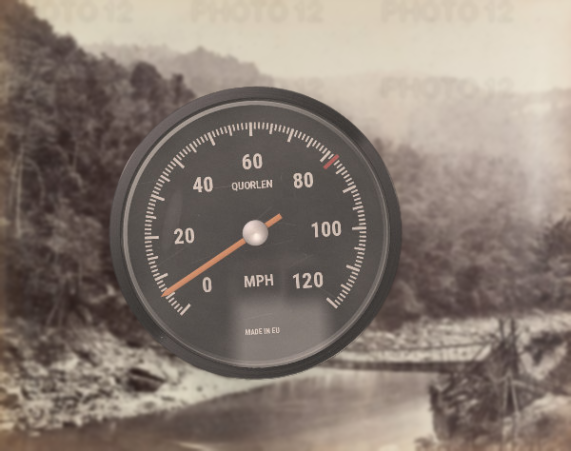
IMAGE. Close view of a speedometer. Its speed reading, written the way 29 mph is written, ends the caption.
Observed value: 6 mph
